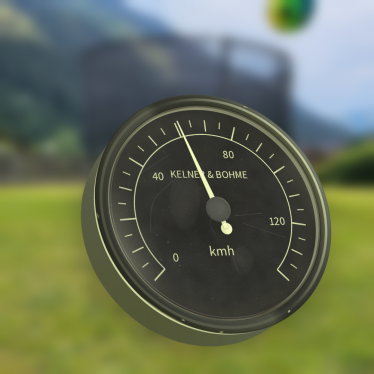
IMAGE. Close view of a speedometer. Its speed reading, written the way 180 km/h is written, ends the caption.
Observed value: 60 km/h
